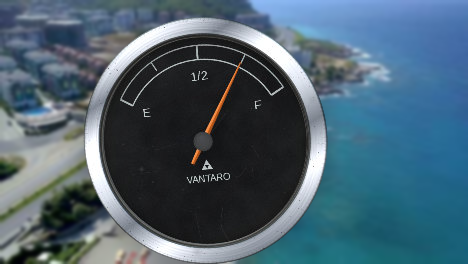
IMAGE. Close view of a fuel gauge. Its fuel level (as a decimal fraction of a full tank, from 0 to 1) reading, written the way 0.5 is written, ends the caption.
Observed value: 0.75
